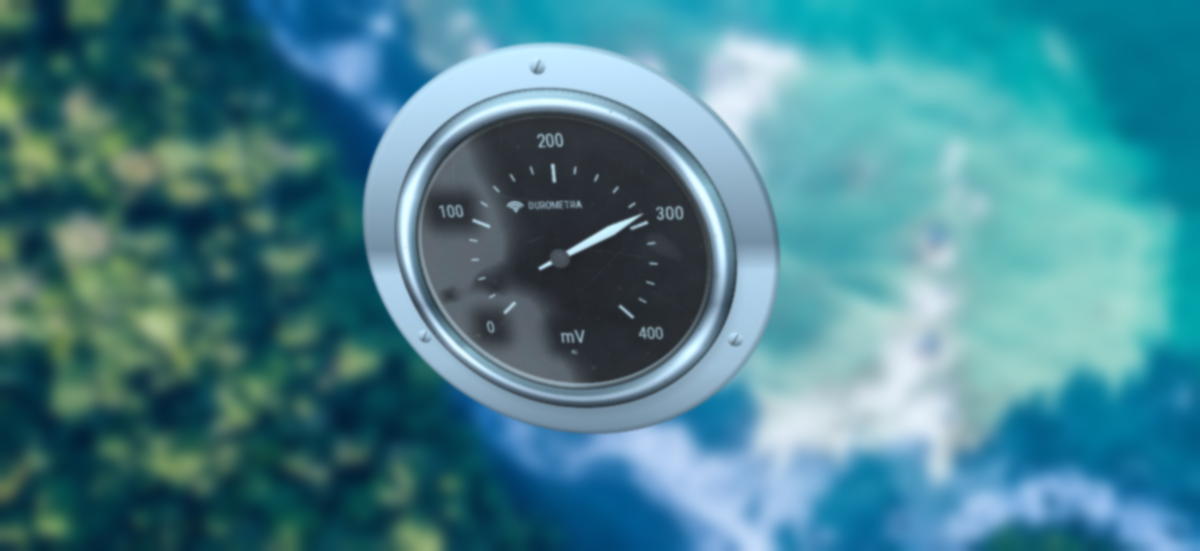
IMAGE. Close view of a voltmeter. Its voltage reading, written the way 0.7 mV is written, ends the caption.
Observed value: 290 mV
